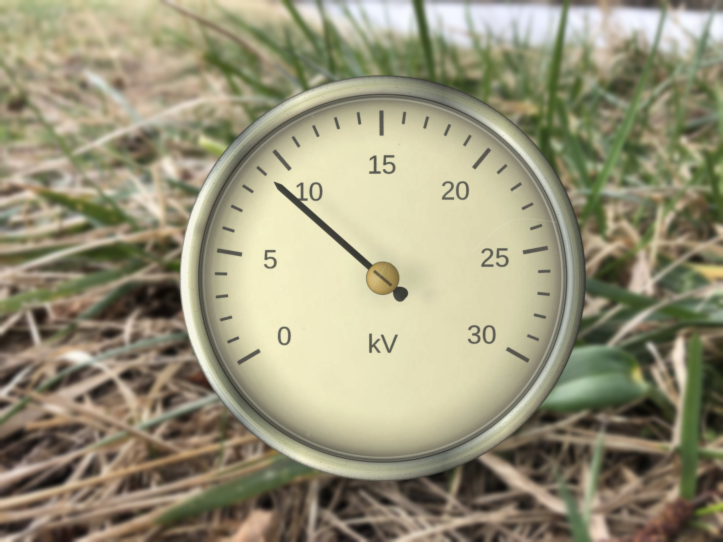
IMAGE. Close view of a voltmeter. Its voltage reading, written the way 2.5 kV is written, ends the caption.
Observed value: 9 kV
